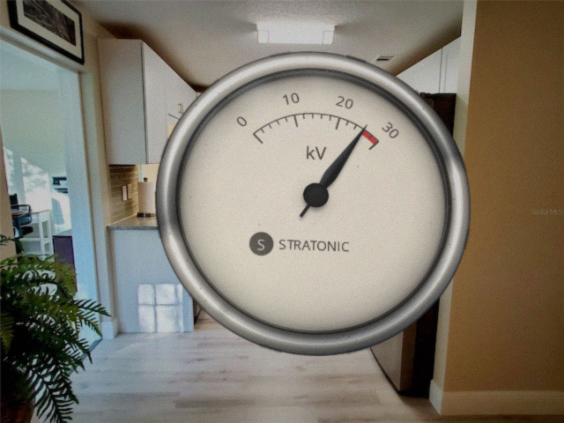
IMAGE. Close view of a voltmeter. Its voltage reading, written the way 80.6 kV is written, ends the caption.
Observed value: 26 kV
